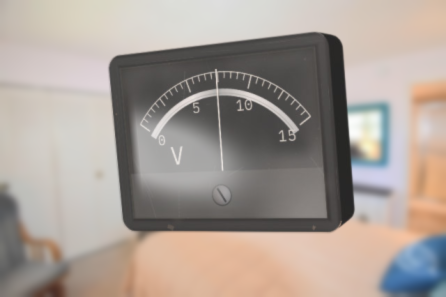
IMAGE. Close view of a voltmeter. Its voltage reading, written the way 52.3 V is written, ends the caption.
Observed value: 7.5 V
